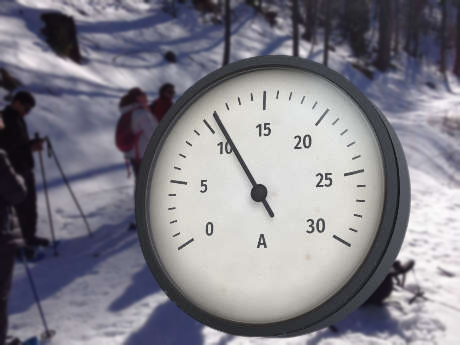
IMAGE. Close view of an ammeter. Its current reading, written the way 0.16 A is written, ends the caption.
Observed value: 11 A
